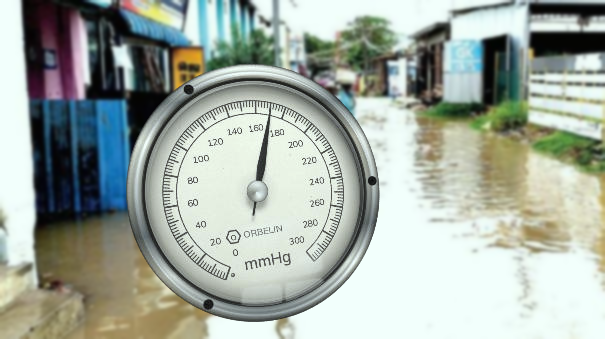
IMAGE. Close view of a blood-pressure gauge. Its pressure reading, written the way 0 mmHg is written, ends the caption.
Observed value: 170 mmHg
